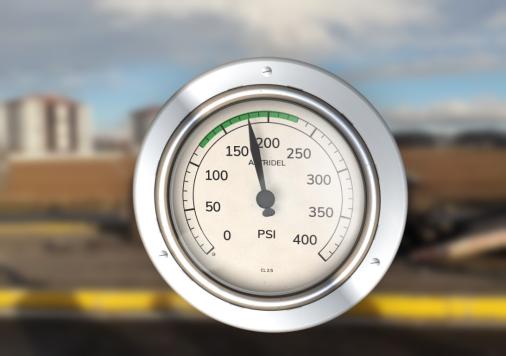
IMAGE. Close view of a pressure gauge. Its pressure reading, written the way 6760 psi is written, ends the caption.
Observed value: 180 psi
